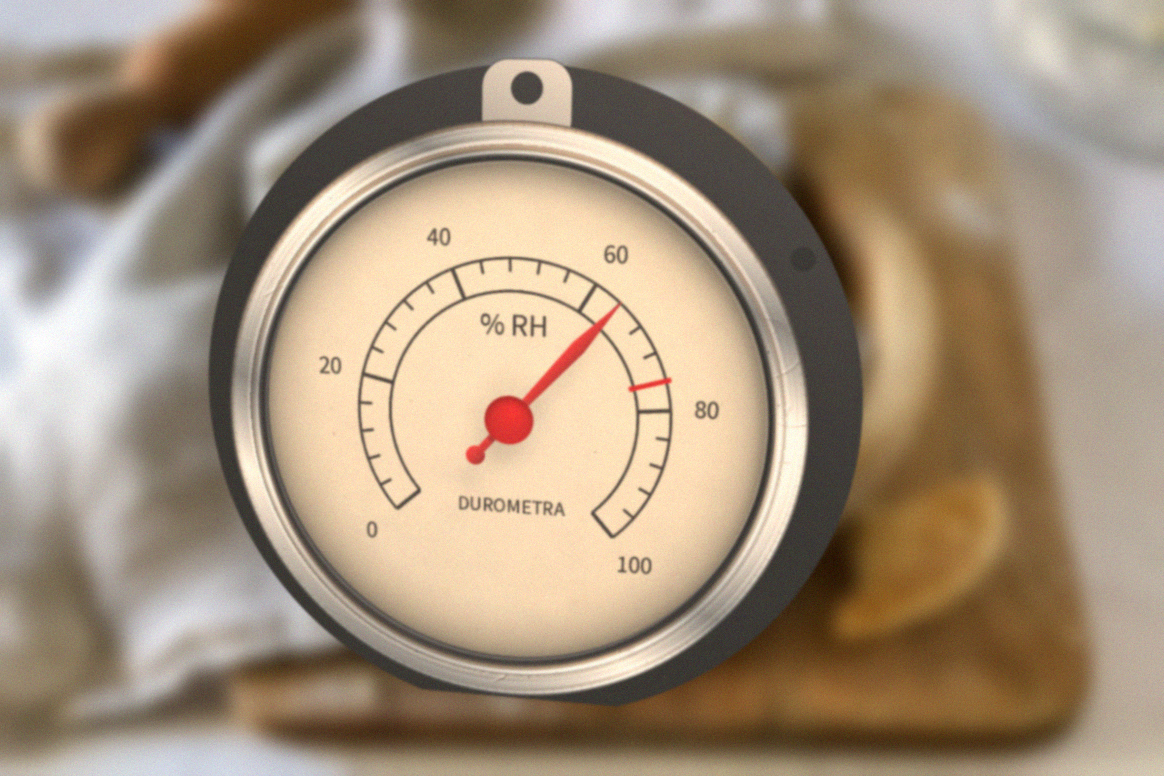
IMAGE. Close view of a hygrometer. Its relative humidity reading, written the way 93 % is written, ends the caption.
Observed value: 64 %
